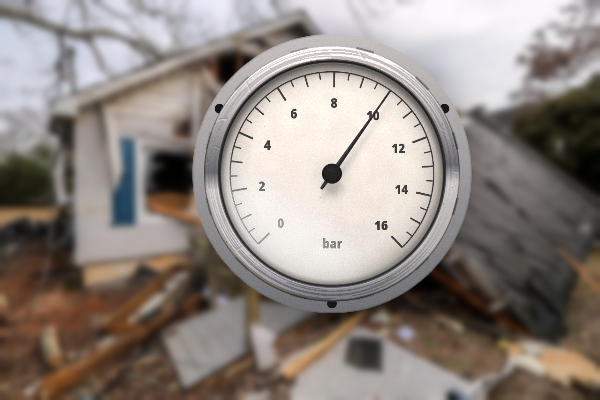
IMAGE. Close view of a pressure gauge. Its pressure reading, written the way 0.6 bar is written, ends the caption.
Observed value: 10 bar
